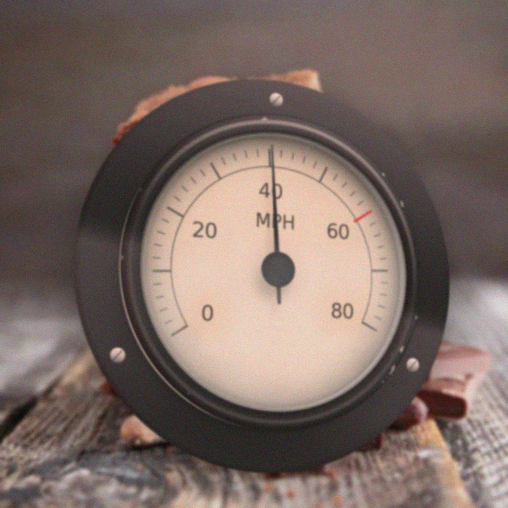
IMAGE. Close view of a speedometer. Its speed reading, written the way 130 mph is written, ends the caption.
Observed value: 40 mph
